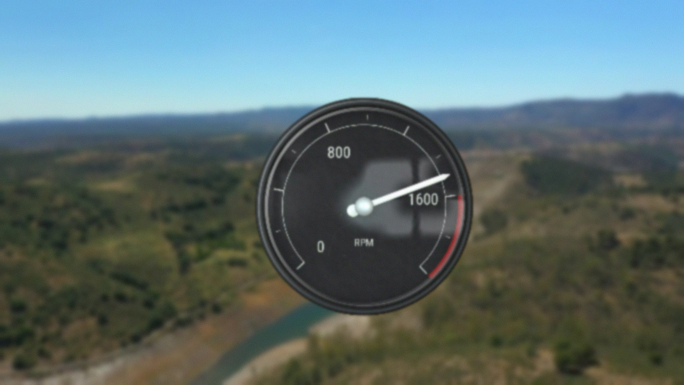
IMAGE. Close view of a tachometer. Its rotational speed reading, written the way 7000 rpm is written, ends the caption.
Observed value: 1500 rpm
